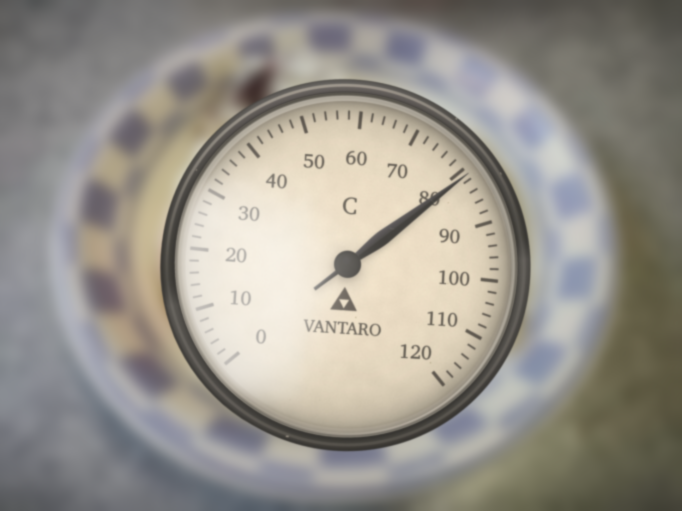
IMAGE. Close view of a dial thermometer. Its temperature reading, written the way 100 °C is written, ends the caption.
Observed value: 81 °C
